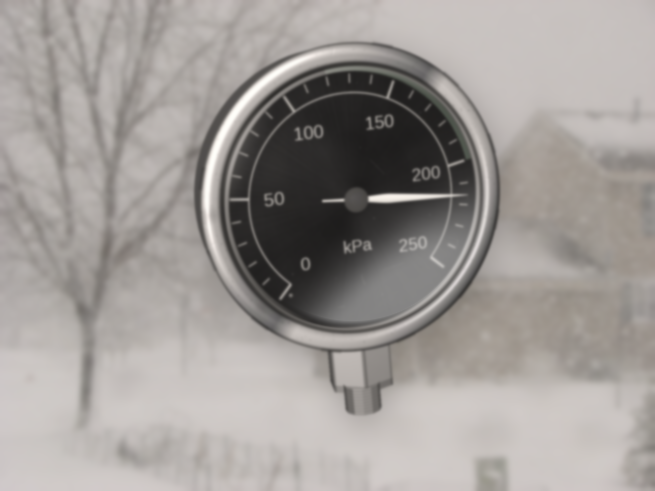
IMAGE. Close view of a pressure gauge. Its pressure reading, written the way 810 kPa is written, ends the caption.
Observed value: 215 kPa
